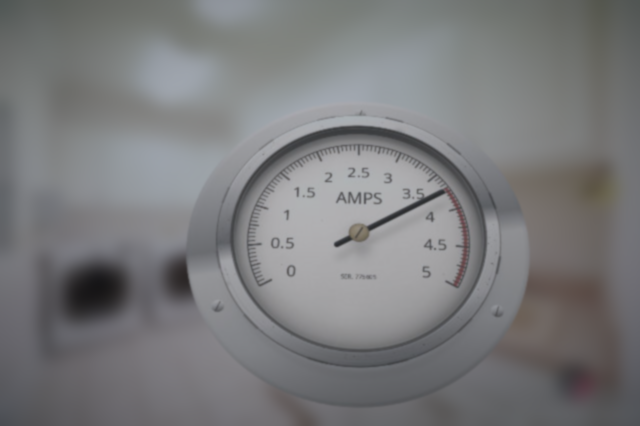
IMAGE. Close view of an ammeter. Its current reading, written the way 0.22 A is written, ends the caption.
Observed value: 3.75 A
